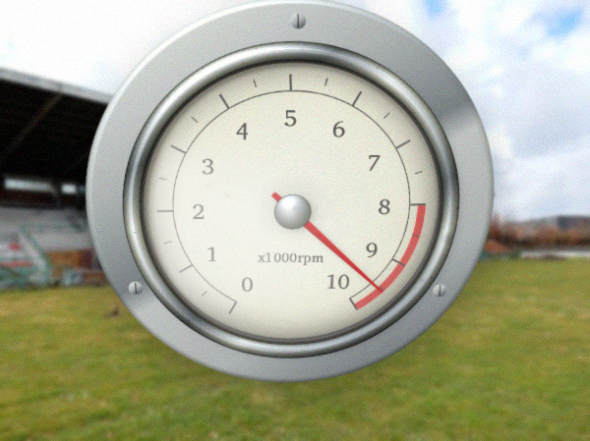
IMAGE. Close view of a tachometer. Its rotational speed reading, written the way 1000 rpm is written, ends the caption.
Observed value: 9500 rpm
